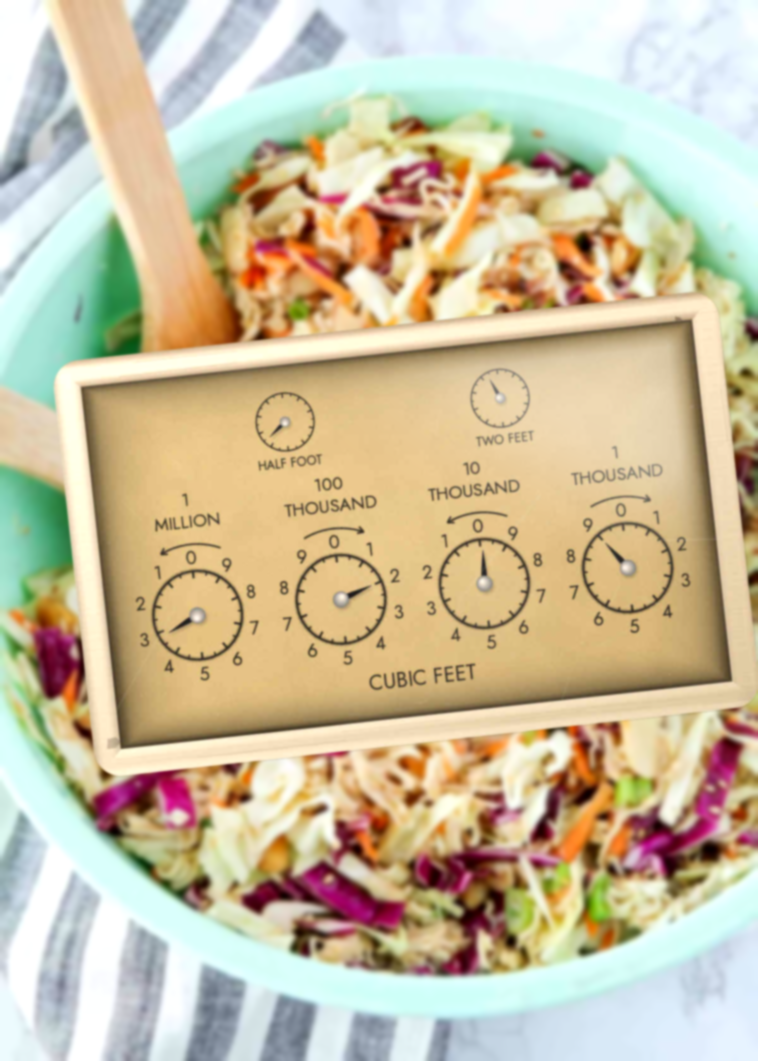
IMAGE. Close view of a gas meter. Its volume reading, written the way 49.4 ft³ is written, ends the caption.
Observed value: 319900 ft³
